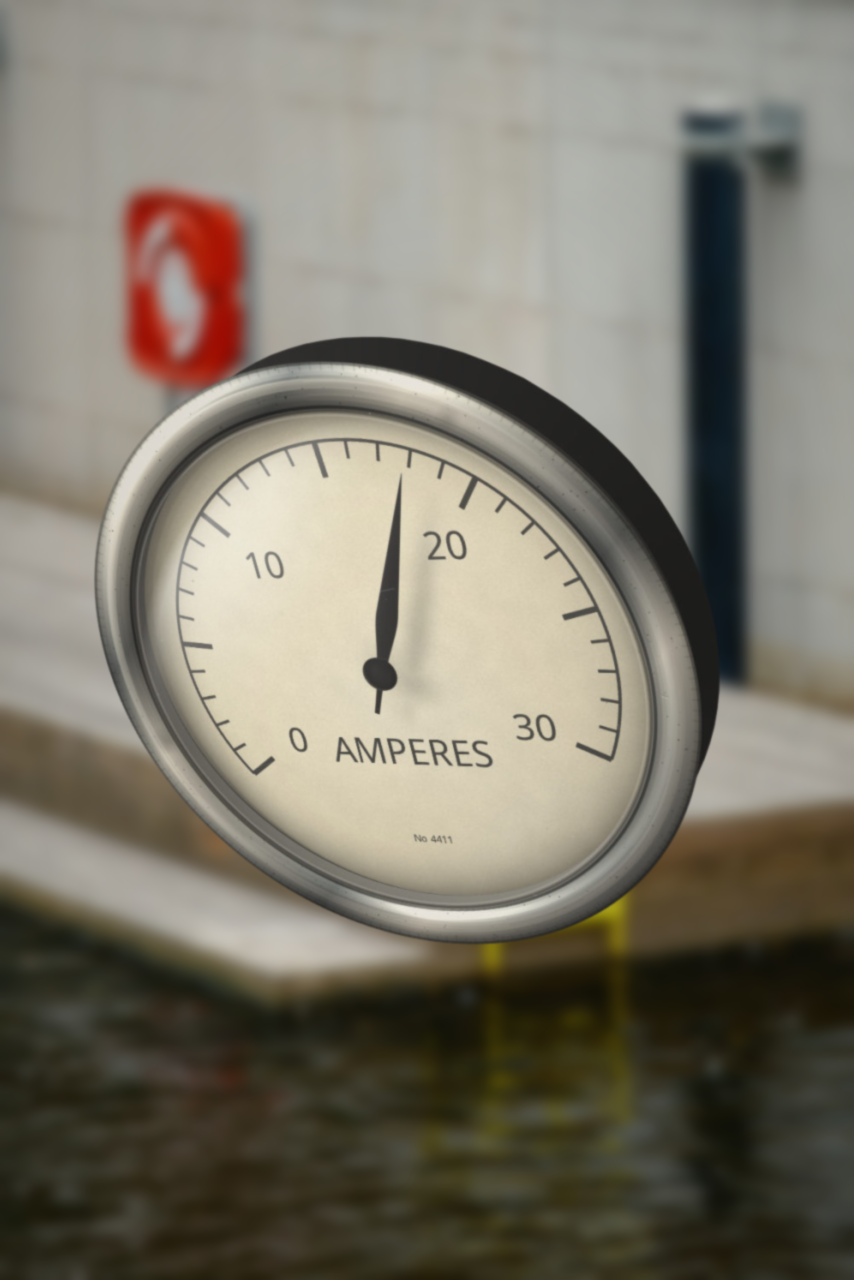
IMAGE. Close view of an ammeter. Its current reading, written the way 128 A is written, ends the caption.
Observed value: 18 A
